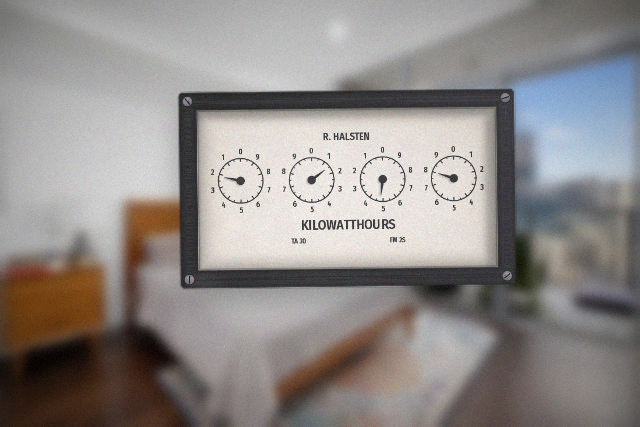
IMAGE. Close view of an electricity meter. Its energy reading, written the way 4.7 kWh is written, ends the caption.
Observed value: 2148 kWh
